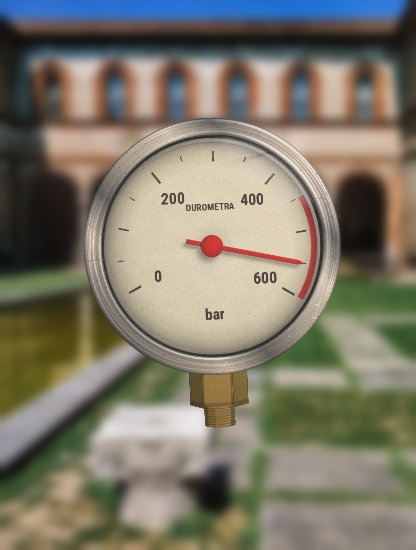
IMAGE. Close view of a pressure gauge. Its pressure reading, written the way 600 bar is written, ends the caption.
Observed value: 550 bar
